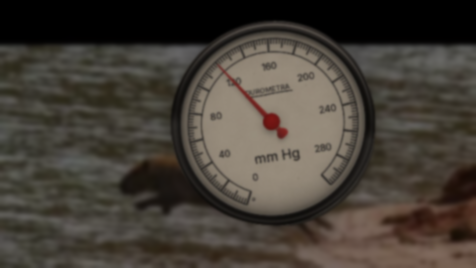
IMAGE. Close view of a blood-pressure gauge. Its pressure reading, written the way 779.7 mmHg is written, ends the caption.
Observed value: 120 mmHg
